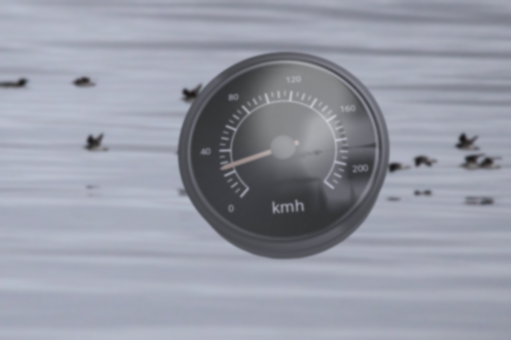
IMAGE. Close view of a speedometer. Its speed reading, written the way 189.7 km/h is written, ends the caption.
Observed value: 25 km/h
